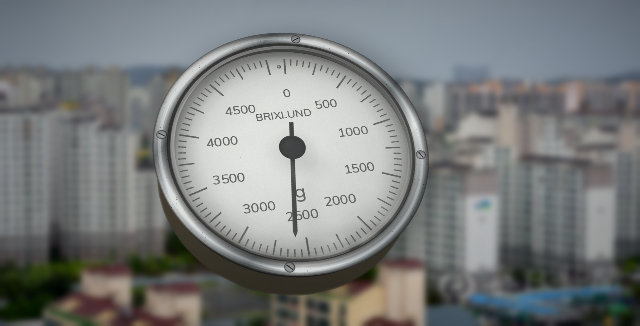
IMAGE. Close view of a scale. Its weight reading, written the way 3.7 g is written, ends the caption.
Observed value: 2600 g
